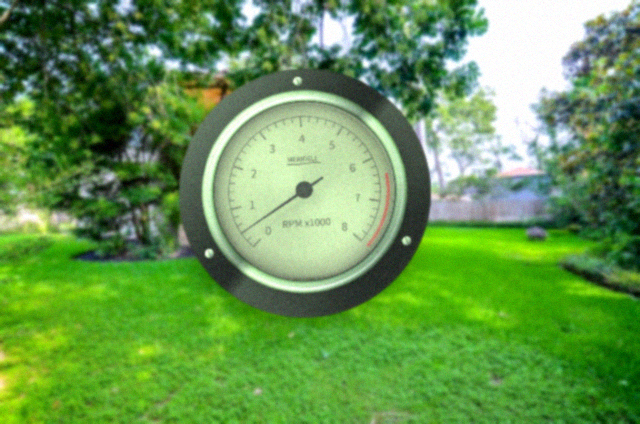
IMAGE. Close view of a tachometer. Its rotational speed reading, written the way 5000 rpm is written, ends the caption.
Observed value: 400 rpm
